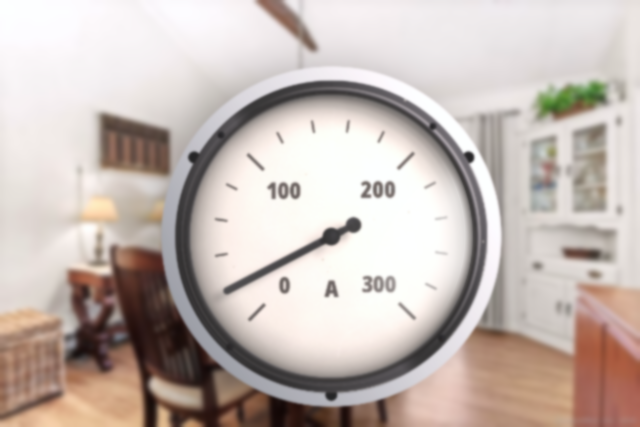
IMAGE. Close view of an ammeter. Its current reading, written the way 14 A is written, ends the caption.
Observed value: 20 A
